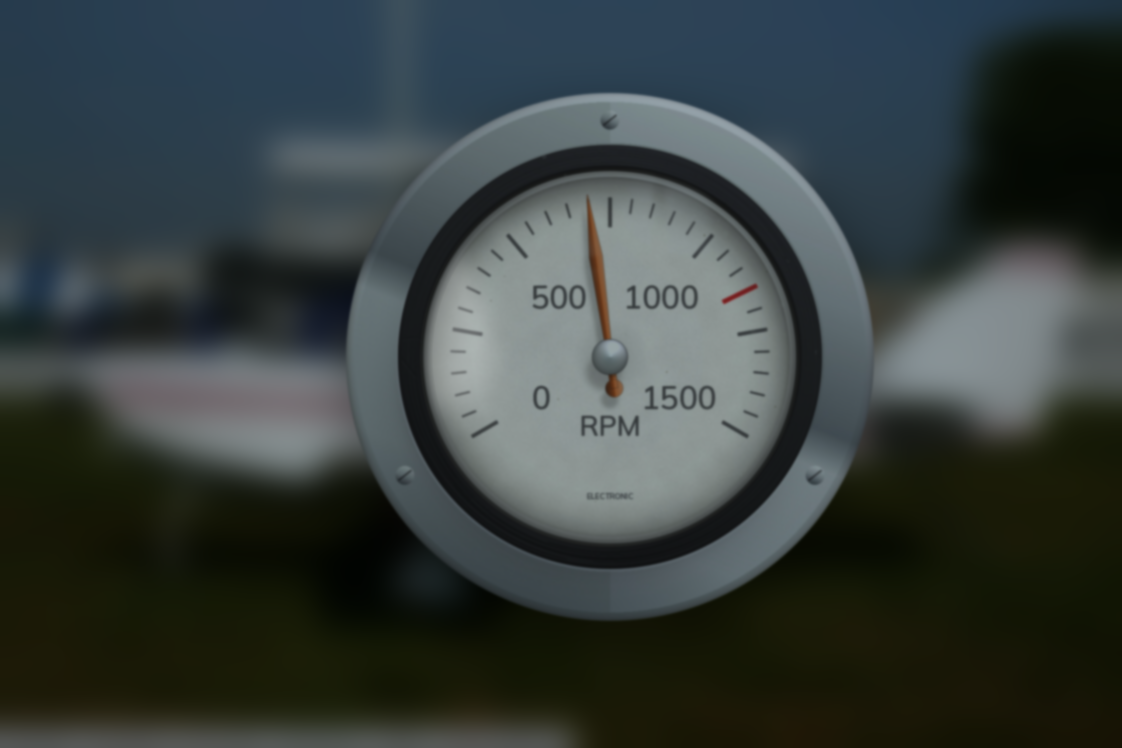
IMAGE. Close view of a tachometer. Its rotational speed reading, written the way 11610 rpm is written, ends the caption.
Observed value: 700 rpm
